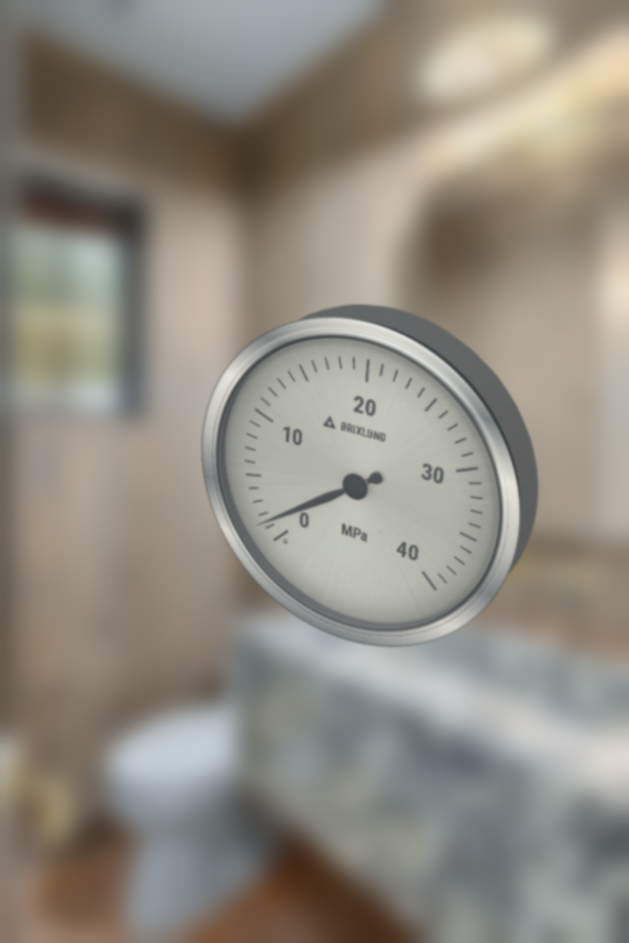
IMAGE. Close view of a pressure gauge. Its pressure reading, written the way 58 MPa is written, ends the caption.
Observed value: 1.5 MPa
